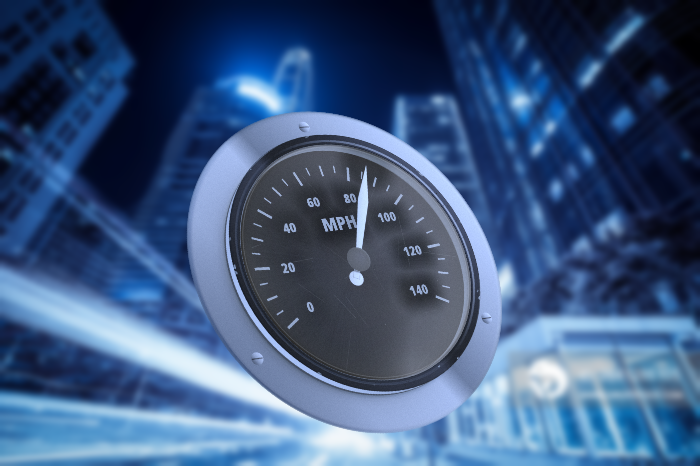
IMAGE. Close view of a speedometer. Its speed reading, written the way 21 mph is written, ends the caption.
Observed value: 85 mph
